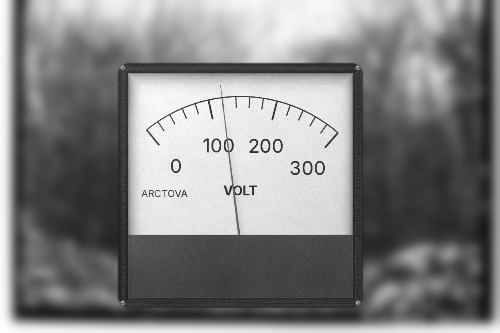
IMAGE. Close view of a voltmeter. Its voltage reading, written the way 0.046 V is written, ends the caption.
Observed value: 120 V
